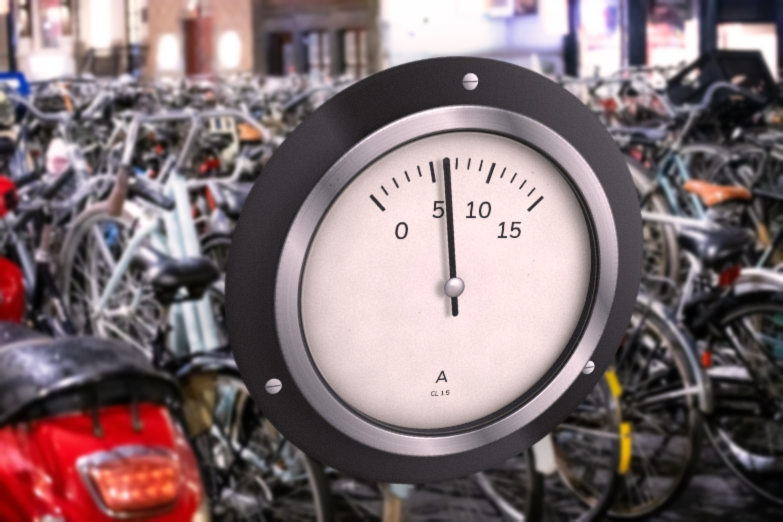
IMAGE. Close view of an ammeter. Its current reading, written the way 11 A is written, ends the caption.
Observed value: 6 A
